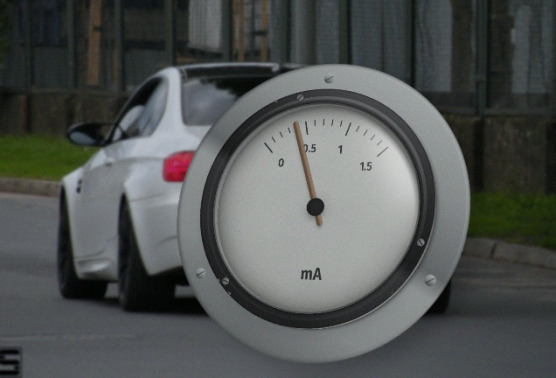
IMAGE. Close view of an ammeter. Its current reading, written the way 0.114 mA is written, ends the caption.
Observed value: 0.4 mA
